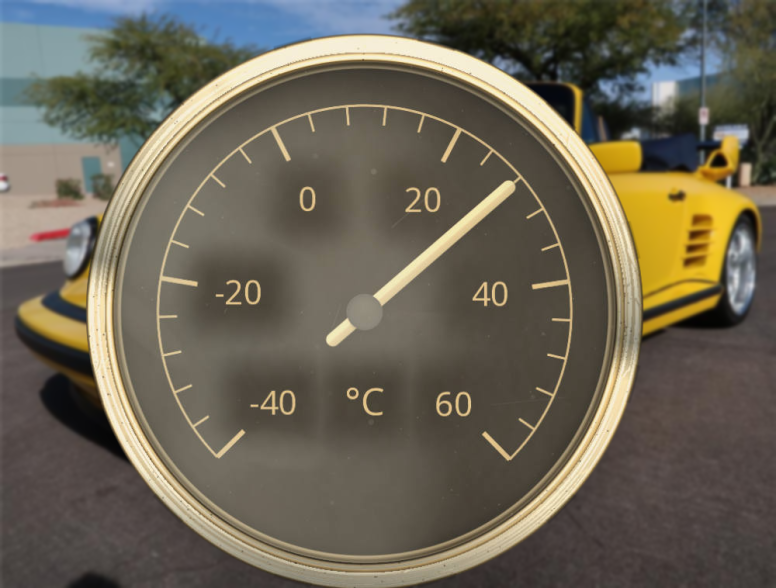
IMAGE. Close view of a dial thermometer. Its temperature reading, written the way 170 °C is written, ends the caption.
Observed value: 28 °C
